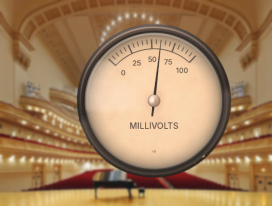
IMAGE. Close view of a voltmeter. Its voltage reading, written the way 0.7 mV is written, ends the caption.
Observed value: 60 mV
